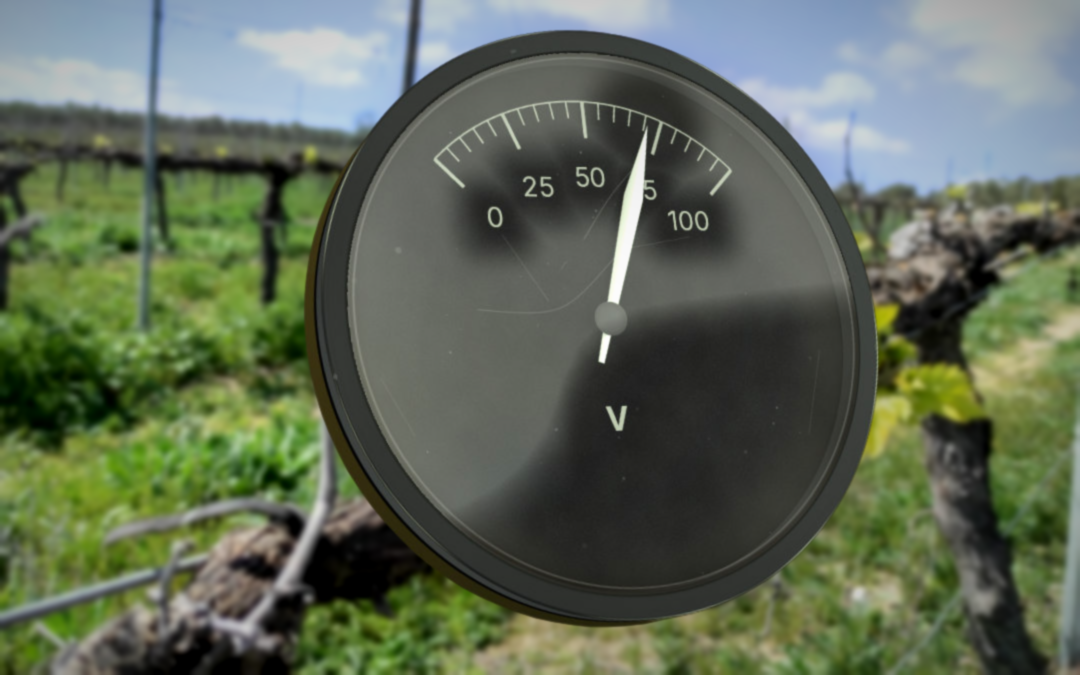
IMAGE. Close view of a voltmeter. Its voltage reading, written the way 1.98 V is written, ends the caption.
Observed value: 70 V
